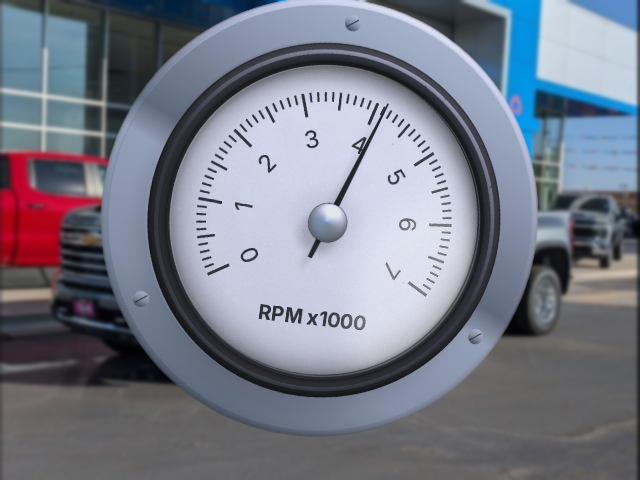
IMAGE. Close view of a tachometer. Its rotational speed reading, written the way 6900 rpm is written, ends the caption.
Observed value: 4100 rpm
